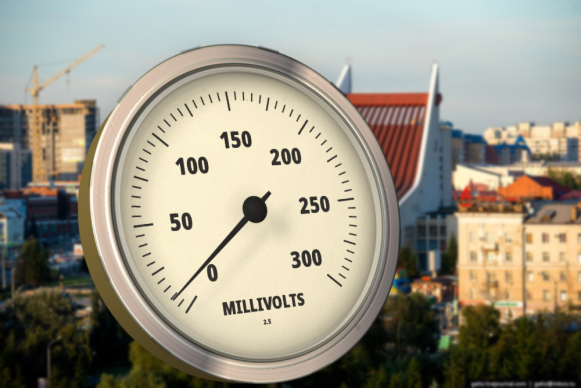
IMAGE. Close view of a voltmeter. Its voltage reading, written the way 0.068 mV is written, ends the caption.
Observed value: 10 mV
